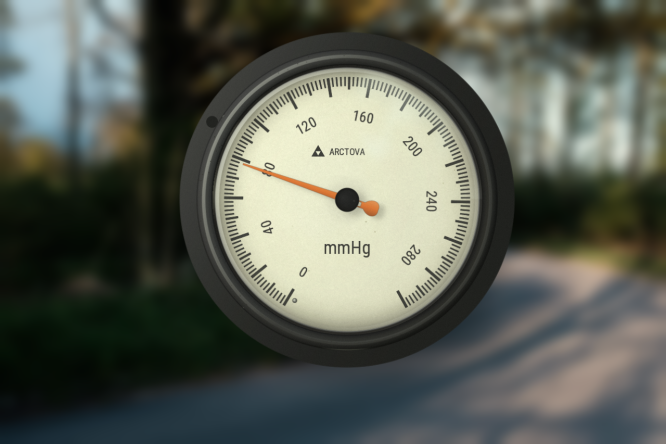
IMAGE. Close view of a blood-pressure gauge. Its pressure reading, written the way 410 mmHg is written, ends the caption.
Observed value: 78 mmHg
